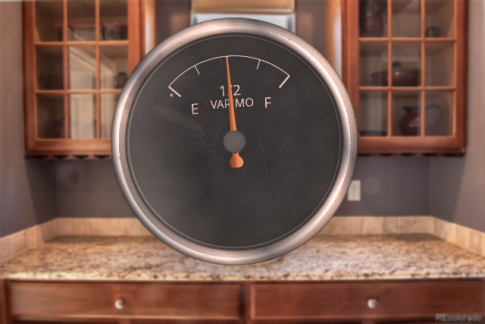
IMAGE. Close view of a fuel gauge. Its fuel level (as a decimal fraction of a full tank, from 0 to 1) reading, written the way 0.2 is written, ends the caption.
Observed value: 0.5
